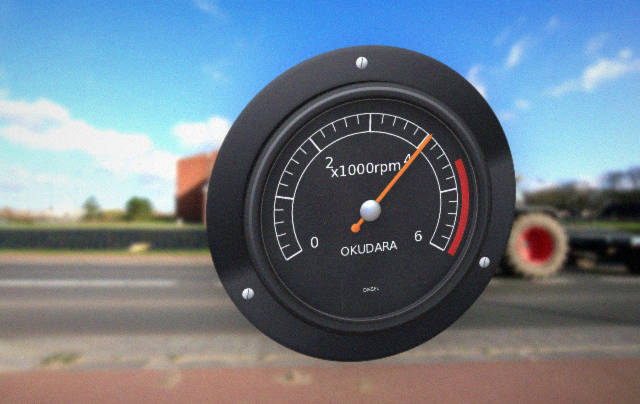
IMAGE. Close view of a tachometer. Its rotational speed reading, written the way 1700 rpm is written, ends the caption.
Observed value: 4000 rpm
